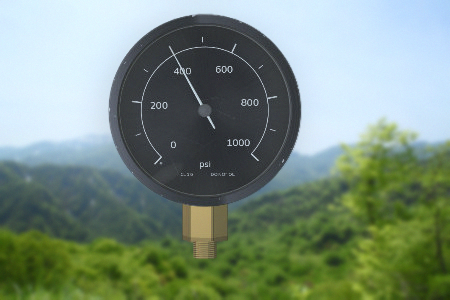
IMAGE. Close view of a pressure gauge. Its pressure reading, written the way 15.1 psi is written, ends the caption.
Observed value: 400 psi
